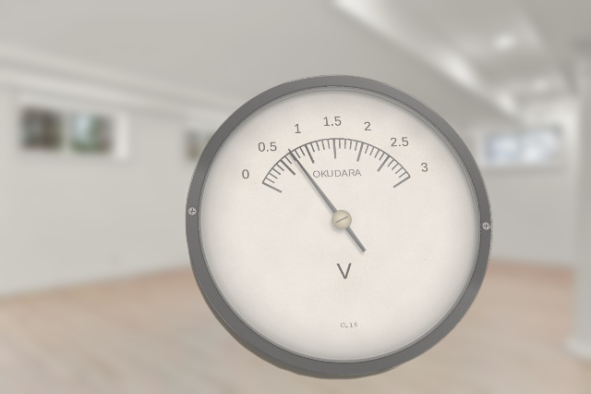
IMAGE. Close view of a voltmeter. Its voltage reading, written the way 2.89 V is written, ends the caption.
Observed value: 0.7 V
